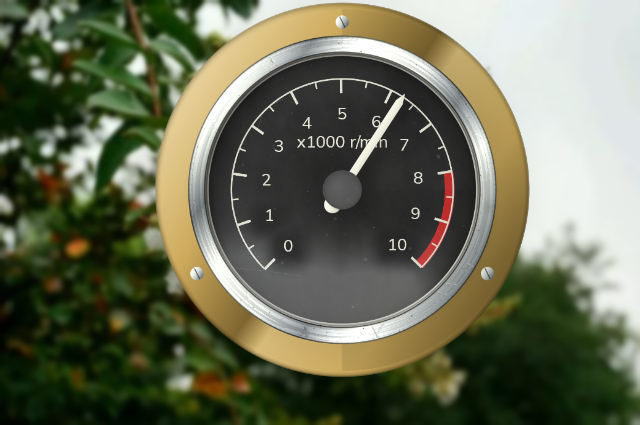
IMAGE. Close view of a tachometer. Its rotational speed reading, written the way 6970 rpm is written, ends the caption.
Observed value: 6250 rpm
